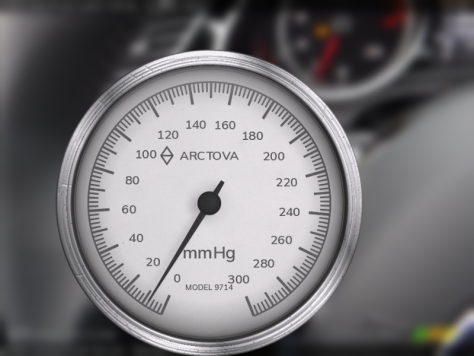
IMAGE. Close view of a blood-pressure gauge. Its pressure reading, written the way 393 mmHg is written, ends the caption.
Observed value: 8 mmHg
